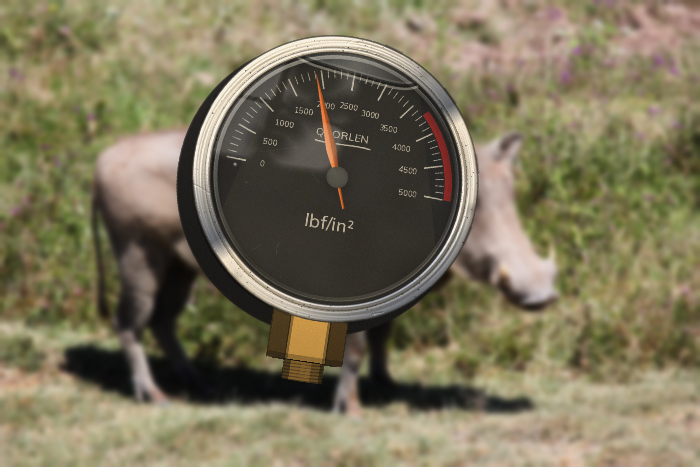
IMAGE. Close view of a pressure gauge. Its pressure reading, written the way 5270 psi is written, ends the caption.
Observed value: 1900 psi
